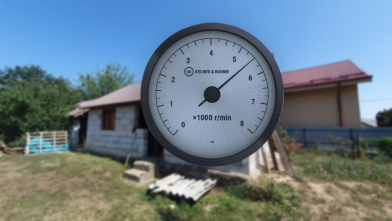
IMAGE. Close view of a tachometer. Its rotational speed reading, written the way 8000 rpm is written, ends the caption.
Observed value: 5500 rpm
